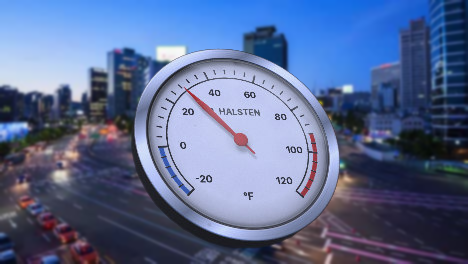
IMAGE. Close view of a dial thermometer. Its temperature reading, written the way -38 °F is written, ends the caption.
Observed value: 28 °F
